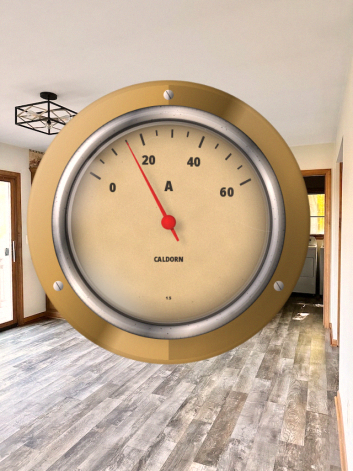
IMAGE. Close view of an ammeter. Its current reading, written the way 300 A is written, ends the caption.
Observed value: 15 A
